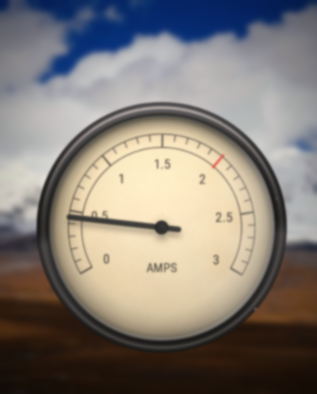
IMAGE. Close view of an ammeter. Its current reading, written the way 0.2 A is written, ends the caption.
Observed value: 0.45 A
